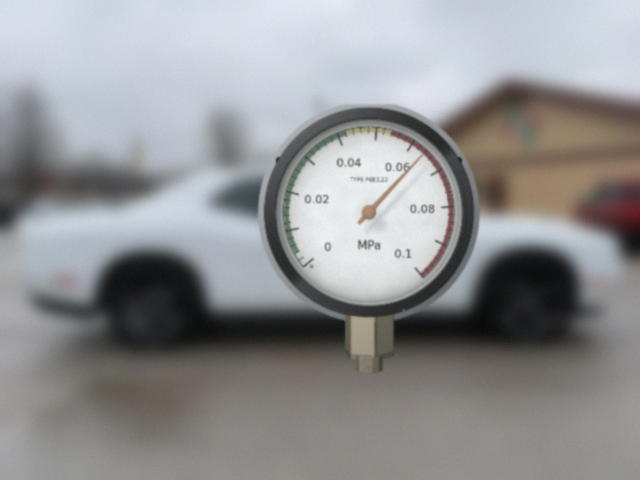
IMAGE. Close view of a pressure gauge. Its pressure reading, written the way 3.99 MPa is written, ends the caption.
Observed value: 0.064 MPa
